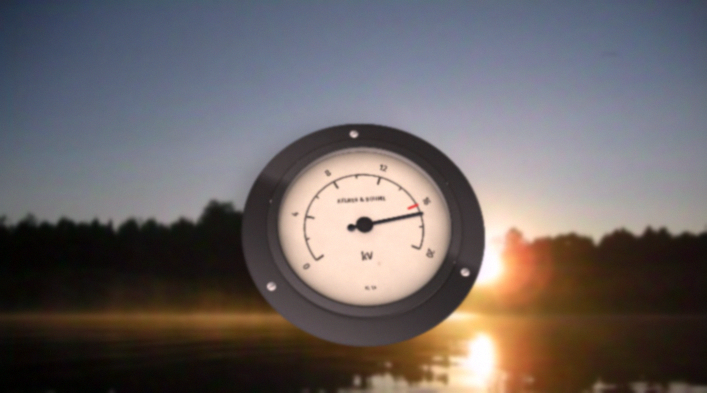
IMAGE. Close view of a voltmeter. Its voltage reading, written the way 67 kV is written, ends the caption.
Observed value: 17 kV
